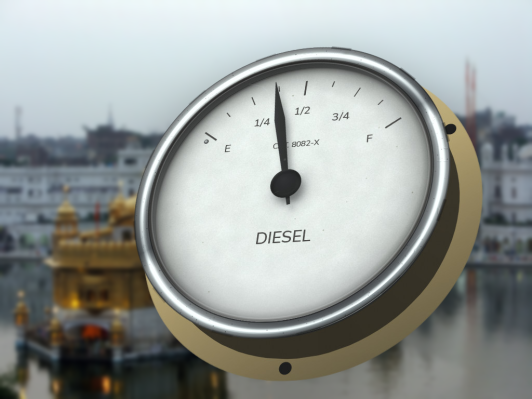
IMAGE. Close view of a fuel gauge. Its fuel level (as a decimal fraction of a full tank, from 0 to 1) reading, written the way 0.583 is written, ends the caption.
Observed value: 0.375
